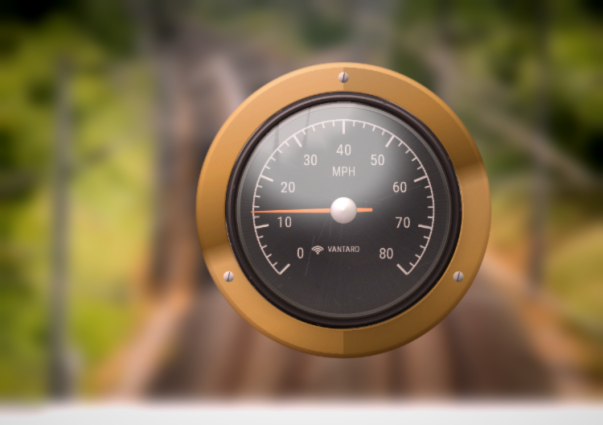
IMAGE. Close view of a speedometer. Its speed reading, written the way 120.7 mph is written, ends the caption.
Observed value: 13 mph
